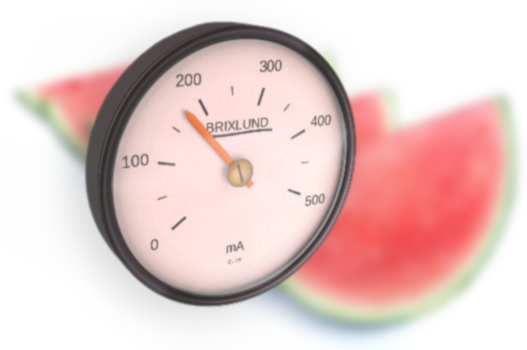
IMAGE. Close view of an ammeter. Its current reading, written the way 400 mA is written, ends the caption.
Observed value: 175 mA
